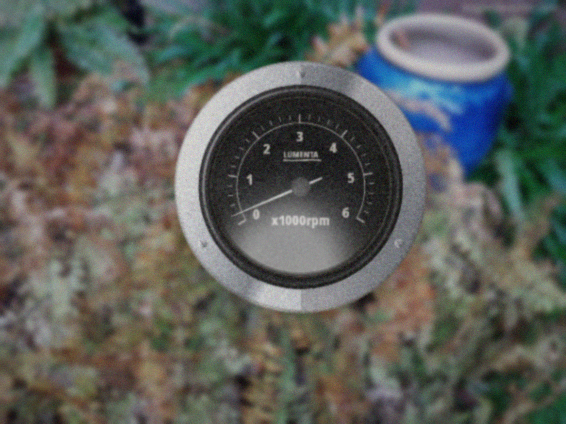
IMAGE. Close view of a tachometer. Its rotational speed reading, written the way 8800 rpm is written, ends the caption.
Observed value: 200 rpm
